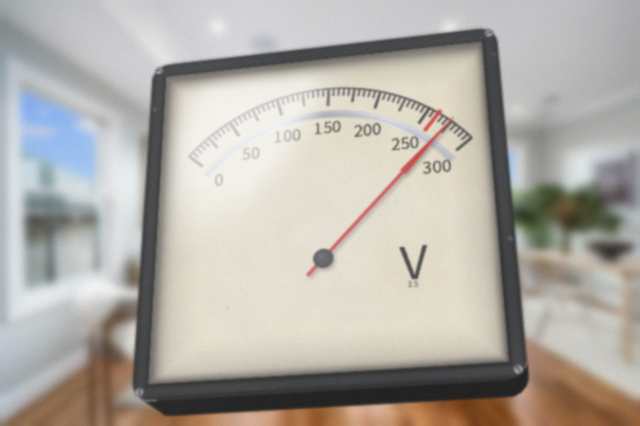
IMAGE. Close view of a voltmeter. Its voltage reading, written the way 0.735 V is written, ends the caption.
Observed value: 275 V
